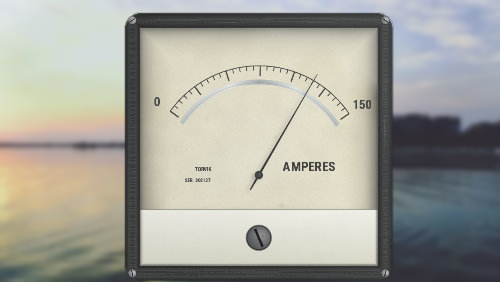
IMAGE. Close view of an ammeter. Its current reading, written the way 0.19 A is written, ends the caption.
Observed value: 115 A
